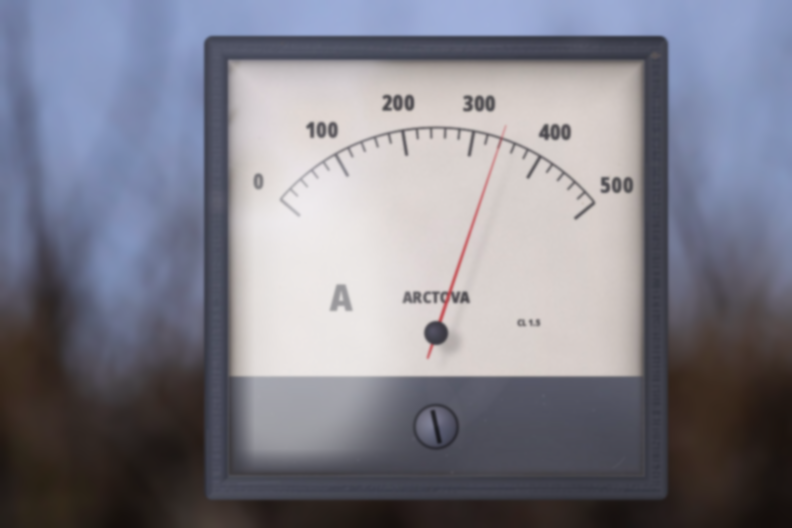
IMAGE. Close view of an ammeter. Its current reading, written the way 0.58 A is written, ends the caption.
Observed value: 340 A
